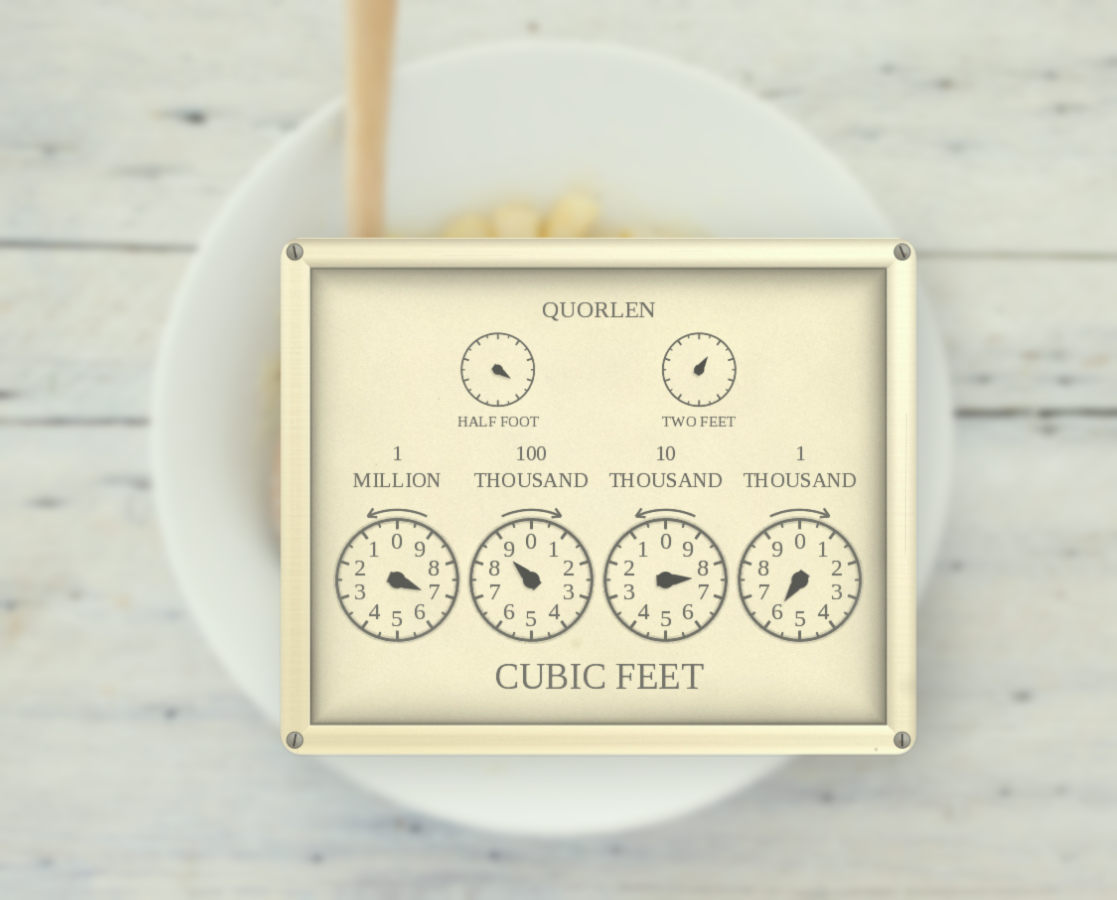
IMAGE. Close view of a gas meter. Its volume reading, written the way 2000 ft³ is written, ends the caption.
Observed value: 687600 ft³
